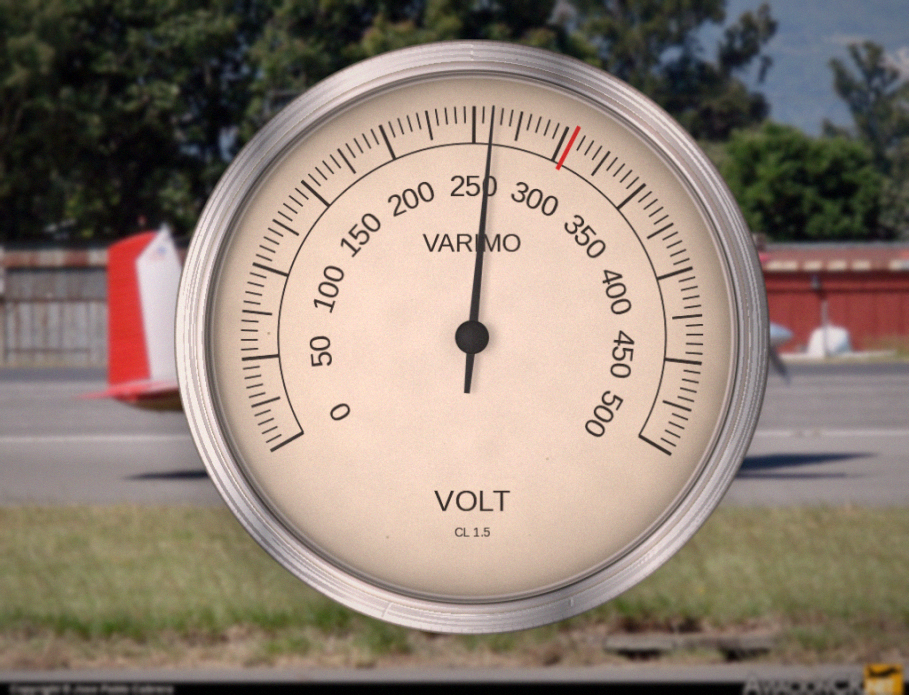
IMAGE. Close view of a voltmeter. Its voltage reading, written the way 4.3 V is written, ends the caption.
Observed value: 260 V
